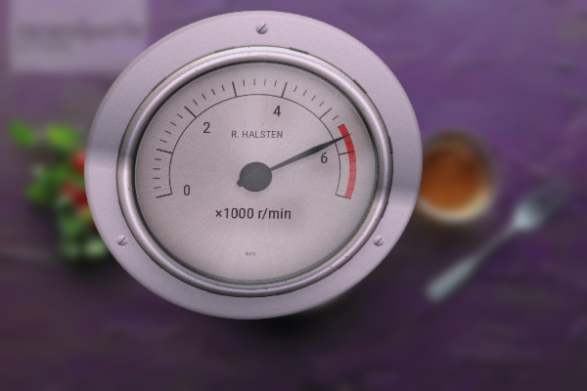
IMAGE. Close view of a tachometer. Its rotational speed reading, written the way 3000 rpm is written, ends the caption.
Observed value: 5600 rpm
